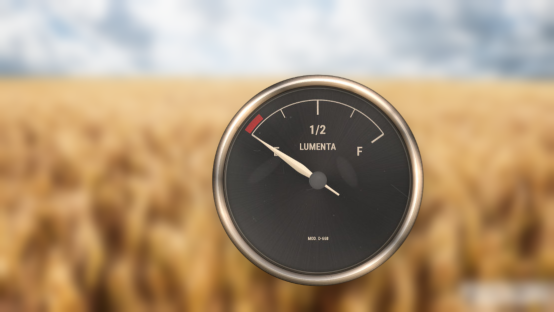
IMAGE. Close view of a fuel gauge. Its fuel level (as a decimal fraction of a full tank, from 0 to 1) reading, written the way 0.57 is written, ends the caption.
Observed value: 0
